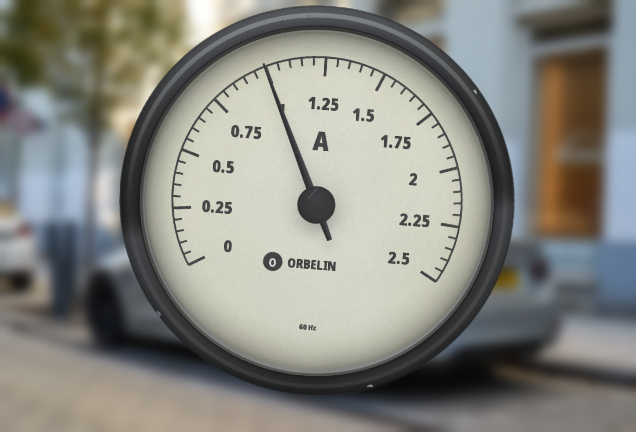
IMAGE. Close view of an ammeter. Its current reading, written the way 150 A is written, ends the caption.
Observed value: 1 A
